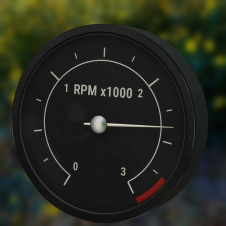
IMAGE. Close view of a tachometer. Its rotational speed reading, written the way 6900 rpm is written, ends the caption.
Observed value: 2375 rpm
